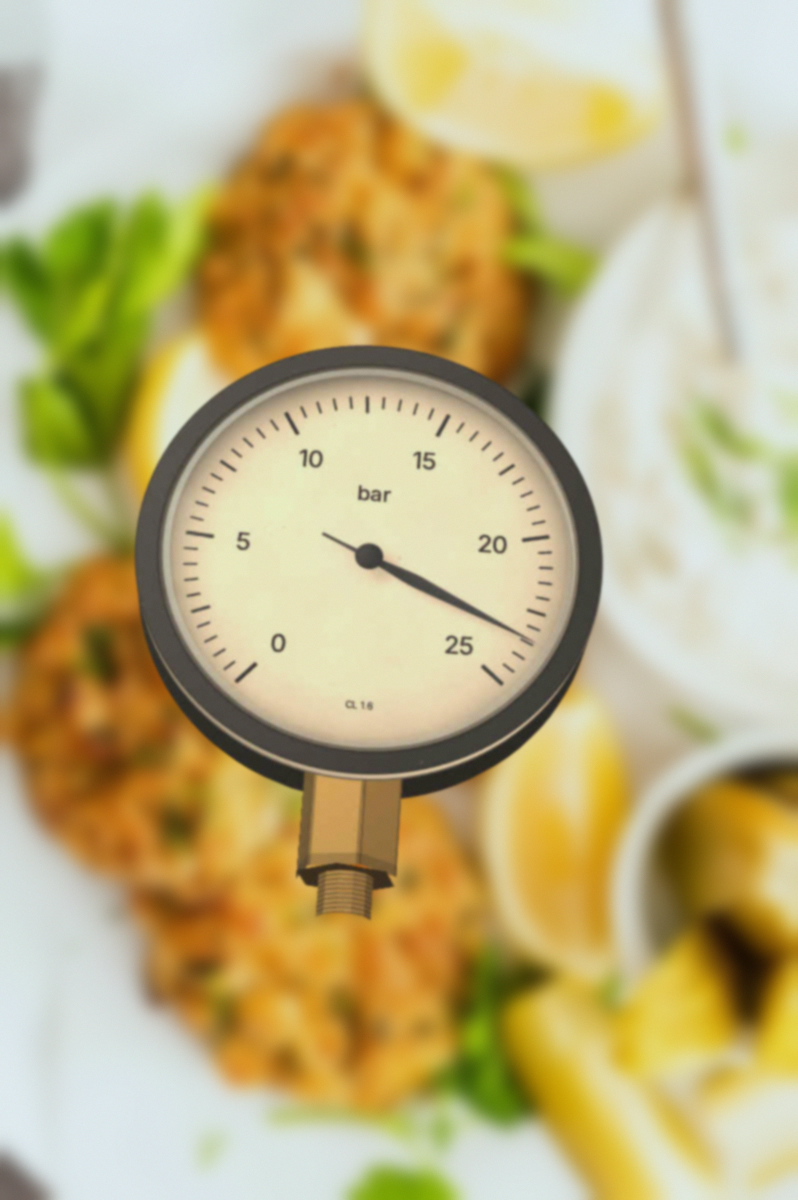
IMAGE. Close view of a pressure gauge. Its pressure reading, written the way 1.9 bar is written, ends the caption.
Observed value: 23.5 bar
